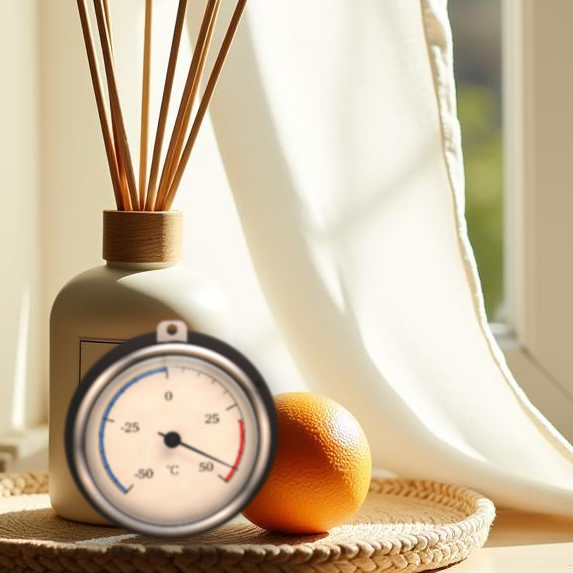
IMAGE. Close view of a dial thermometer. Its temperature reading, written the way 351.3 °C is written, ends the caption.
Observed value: 45 °C
